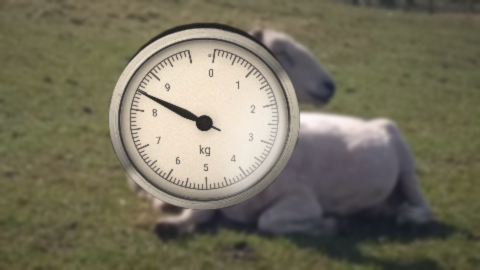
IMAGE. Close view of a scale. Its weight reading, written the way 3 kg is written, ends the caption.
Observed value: 8.5 kg
